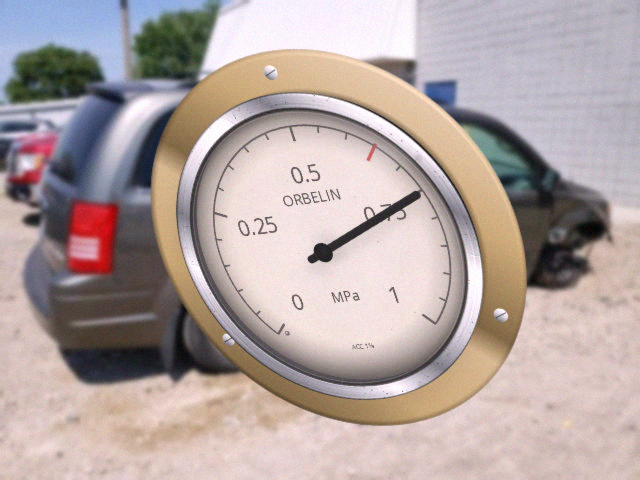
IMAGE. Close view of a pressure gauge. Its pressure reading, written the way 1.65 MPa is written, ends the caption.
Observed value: 0.75 MPa
